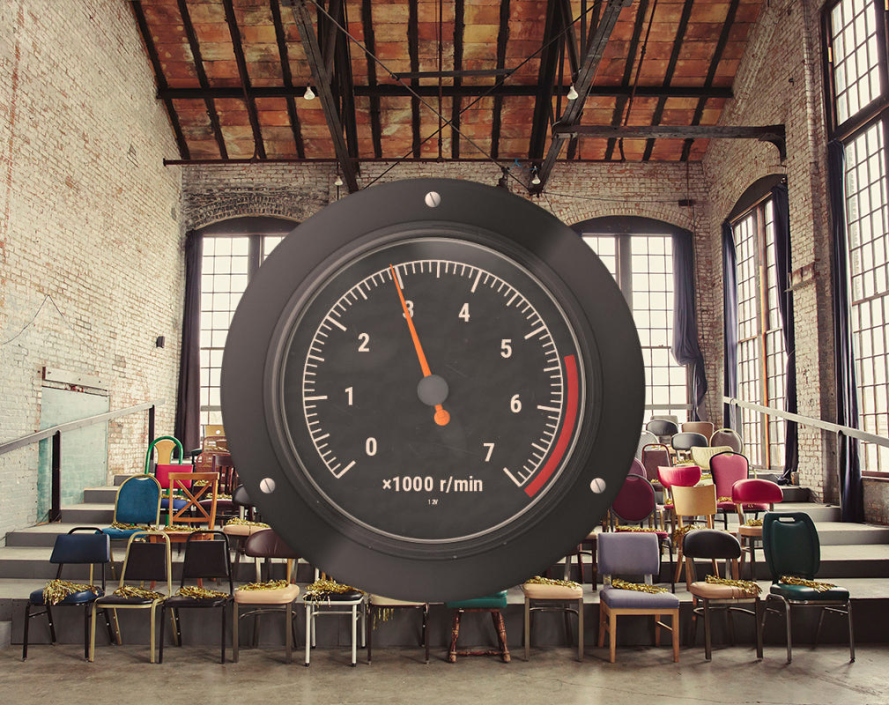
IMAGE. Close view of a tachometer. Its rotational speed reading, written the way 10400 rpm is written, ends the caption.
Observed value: 2950 rpm
